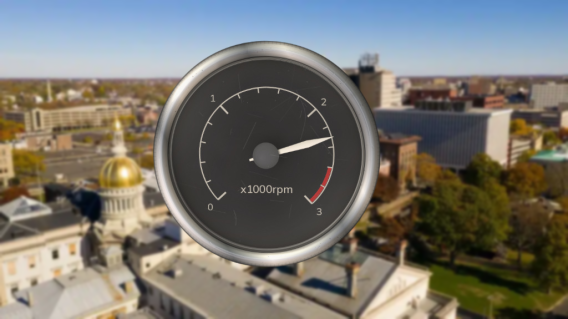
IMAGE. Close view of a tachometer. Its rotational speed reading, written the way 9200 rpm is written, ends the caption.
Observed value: 2300 rpm
